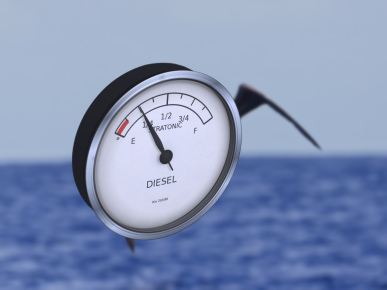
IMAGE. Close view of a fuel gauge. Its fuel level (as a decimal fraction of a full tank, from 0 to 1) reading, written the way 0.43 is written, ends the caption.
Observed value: 0.25
